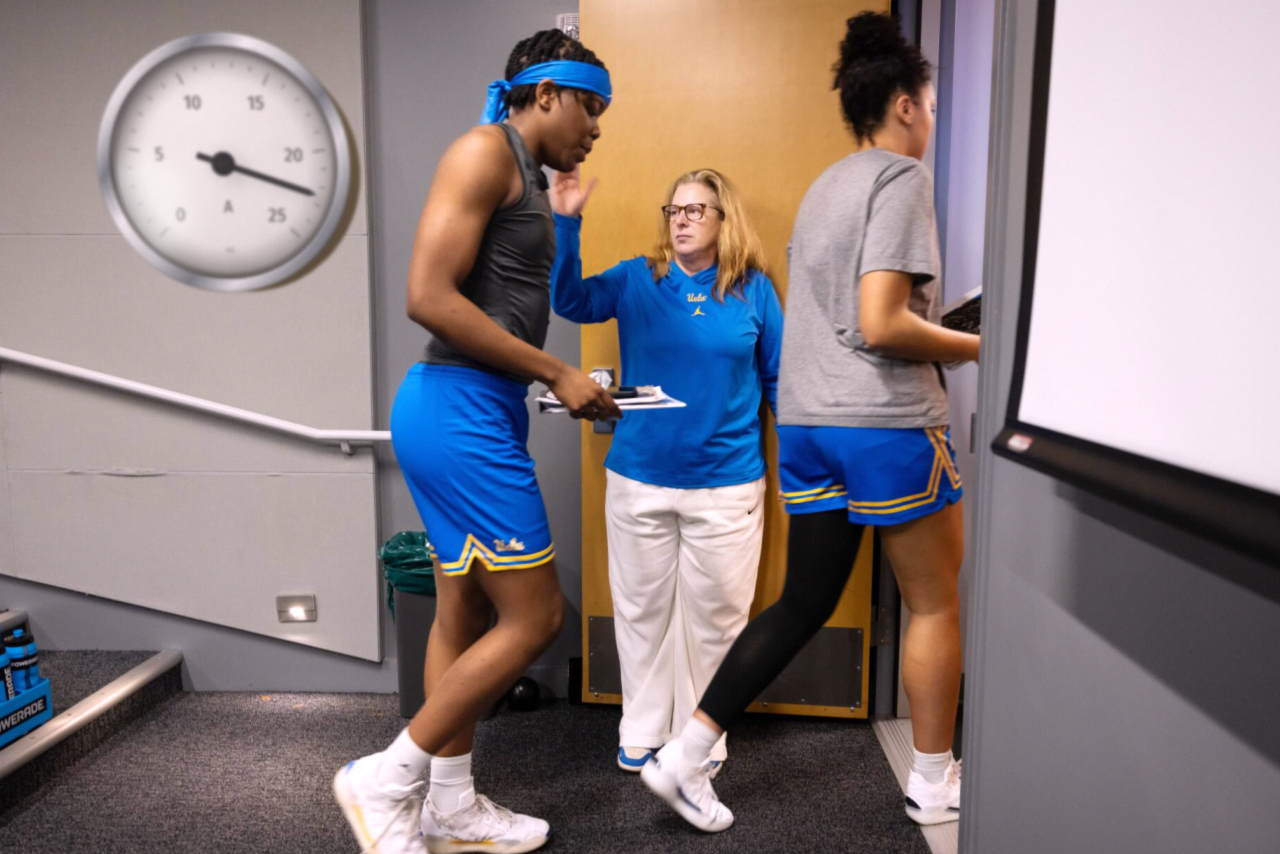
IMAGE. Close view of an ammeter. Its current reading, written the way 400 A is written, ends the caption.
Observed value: 22.5 A
